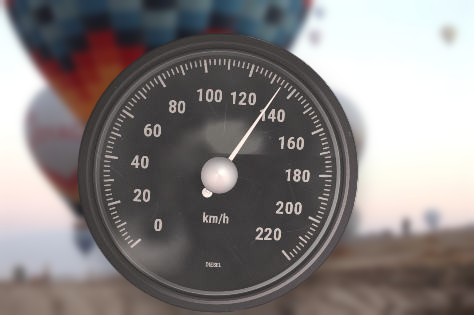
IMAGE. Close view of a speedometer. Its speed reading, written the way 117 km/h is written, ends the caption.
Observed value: 134 km/h
